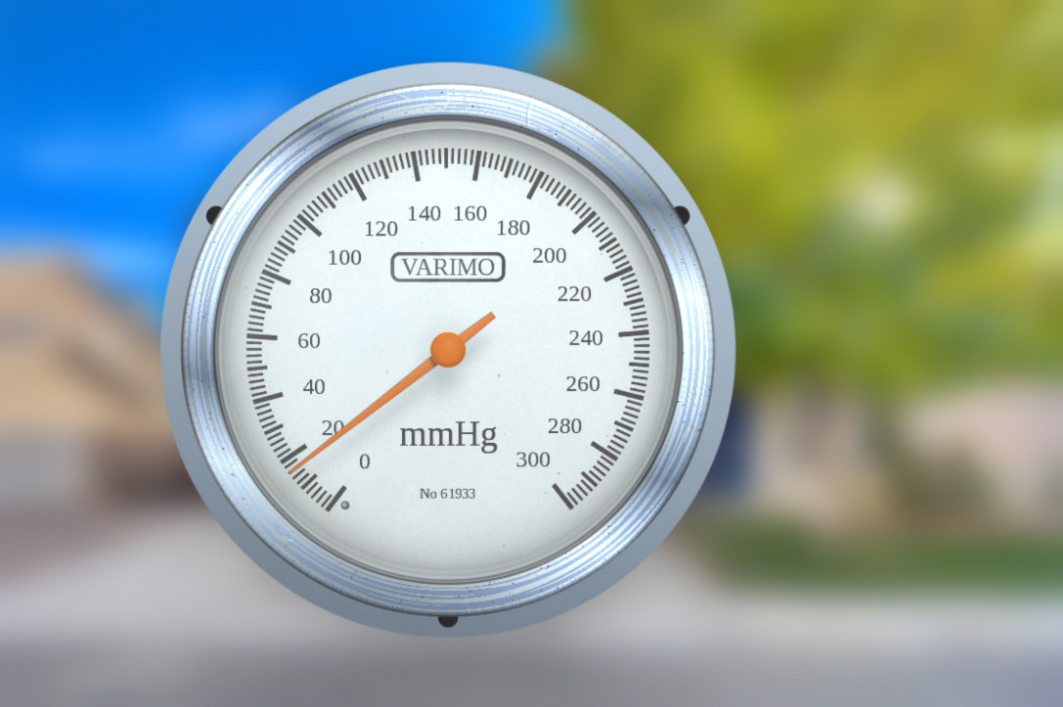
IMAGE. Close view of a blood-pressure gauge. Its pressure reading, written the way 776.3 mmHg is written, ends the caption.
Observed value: 16 mmHg
